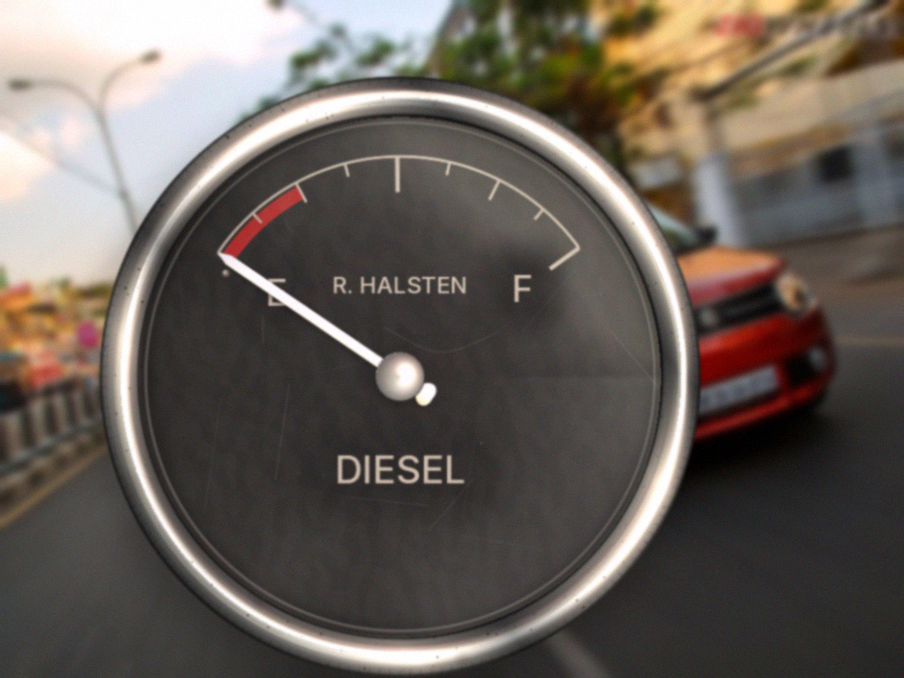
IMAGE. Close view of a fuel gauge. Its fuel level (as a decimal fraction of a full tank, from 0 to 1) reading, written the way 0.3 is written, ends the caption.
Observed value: 0
